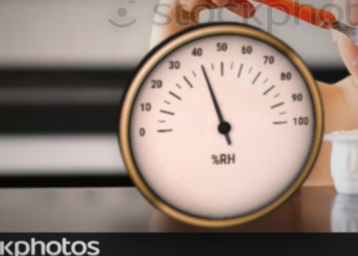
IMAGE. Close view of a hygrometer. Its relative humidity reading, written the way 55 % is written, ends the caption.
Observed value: 40 %
